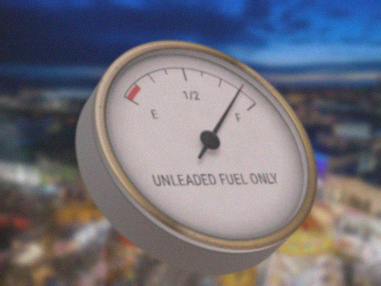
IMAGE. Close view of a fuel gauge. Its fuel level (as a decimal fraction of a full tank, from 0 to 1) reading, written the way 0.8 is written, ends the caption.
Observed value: 0.875
